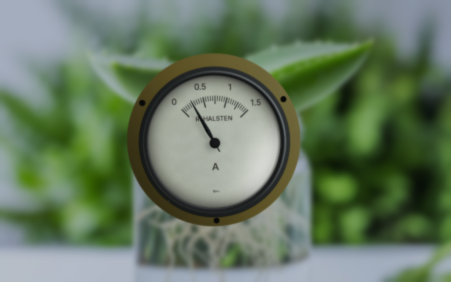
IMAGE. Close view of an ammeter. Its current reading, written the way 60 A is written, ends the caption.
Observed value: 0.25 A
